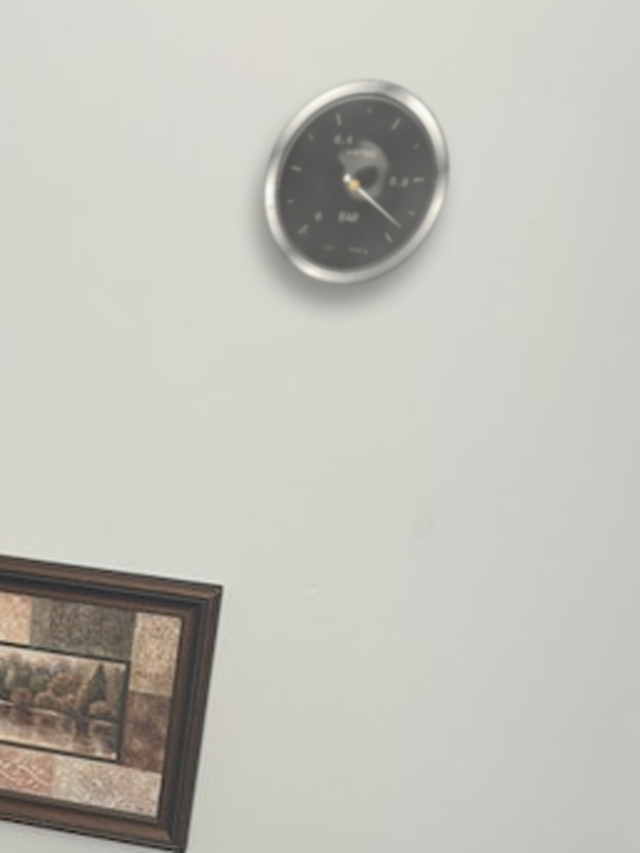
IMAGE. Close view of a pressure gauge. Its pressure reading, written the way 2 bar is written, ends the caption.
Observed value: 0.95 bar
